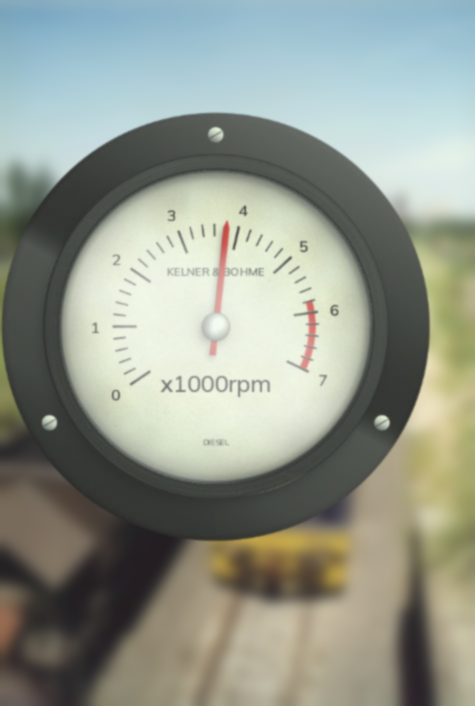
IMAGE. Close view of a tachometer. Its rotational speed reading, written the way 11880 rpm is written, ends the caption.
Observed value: 3800 rpm
